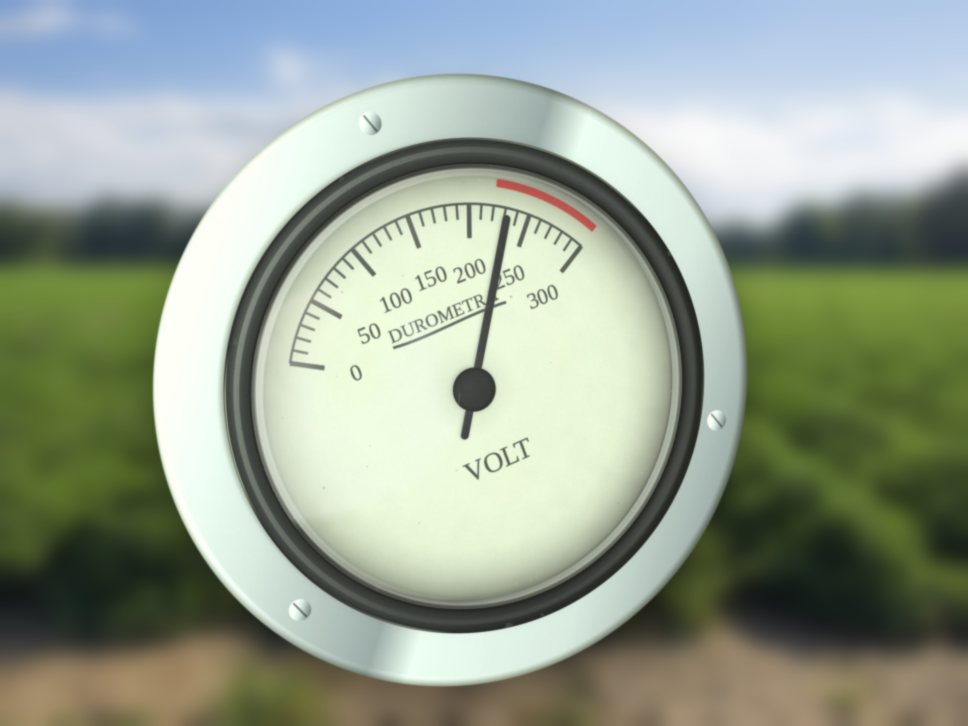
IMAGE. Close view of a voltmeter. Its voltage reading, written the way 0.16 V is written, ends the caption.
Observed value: 230 V
